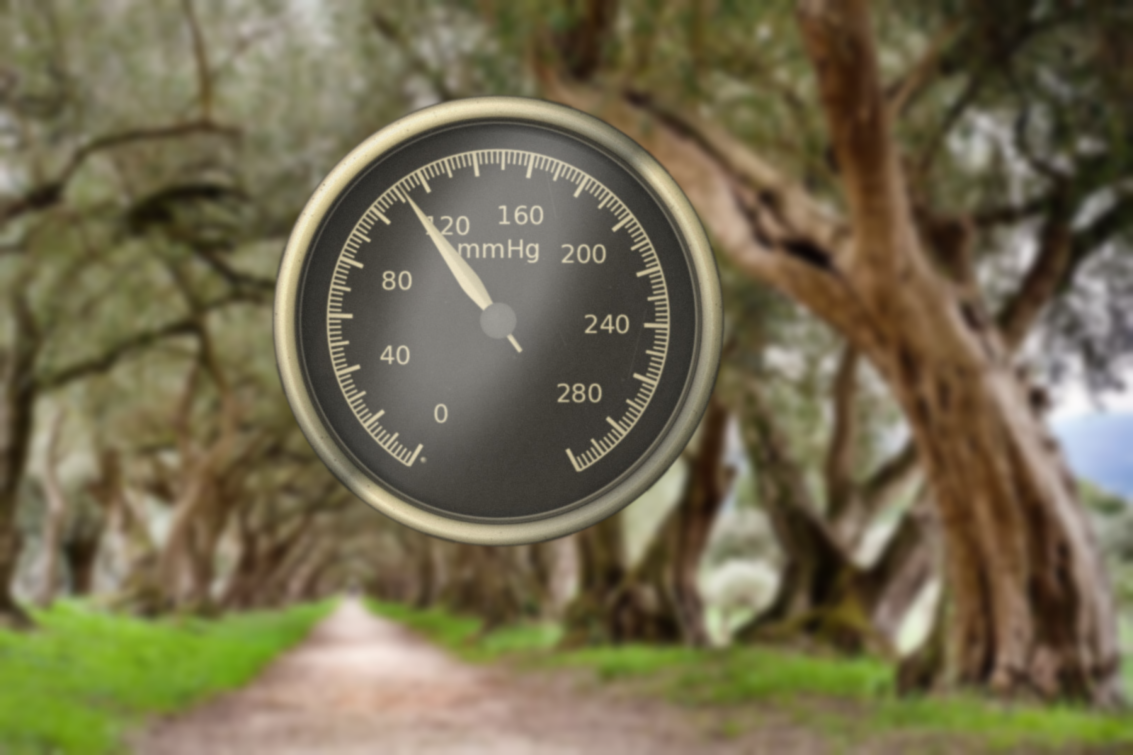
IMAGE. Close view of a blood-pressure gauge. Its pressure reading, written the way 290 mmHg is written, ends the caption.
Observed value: 112 mmHg
